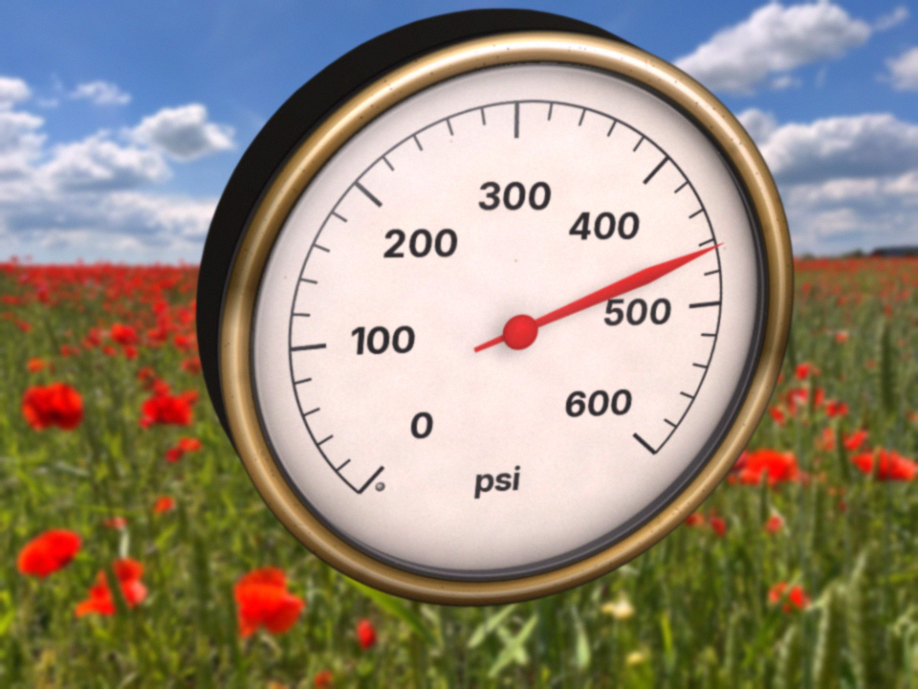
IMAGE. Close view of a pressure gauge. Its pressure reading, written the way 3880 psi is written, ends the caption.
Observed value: 460 psi
